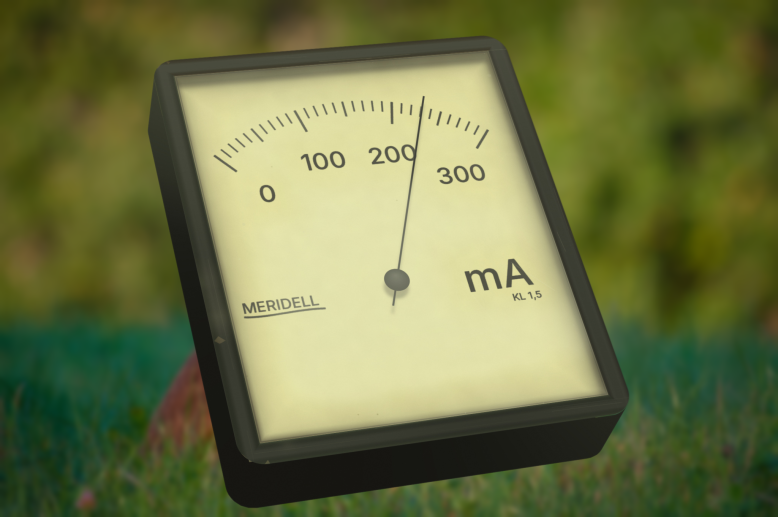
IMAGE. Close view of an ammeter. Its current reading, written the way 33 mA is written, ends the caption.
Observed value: 230 mA
